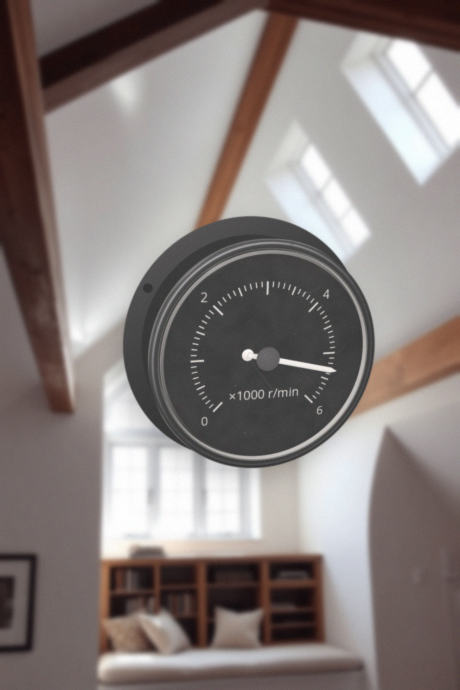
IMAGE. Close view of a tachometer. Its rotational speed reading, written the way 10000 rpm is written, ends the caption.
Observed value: 5300 rpm
